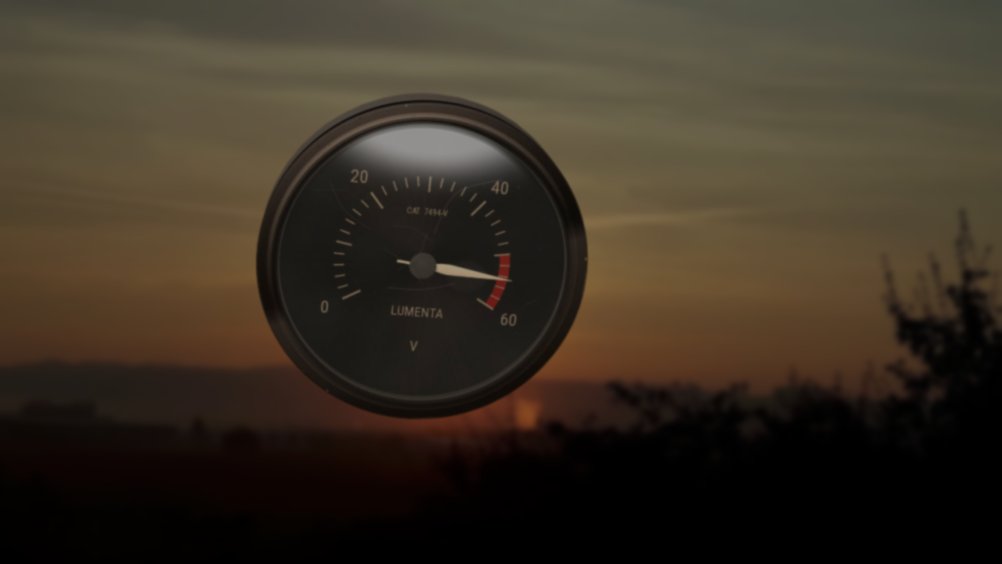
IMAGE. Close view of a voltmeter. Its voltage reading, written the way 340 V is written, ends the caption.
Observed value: 54 V
